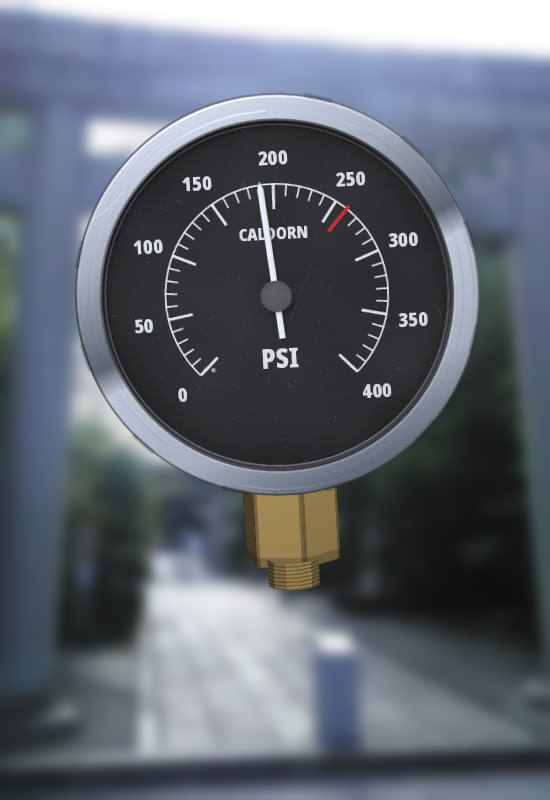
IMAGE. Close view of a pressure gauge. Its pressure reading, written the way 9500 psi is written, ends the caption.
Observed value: 190 psi
